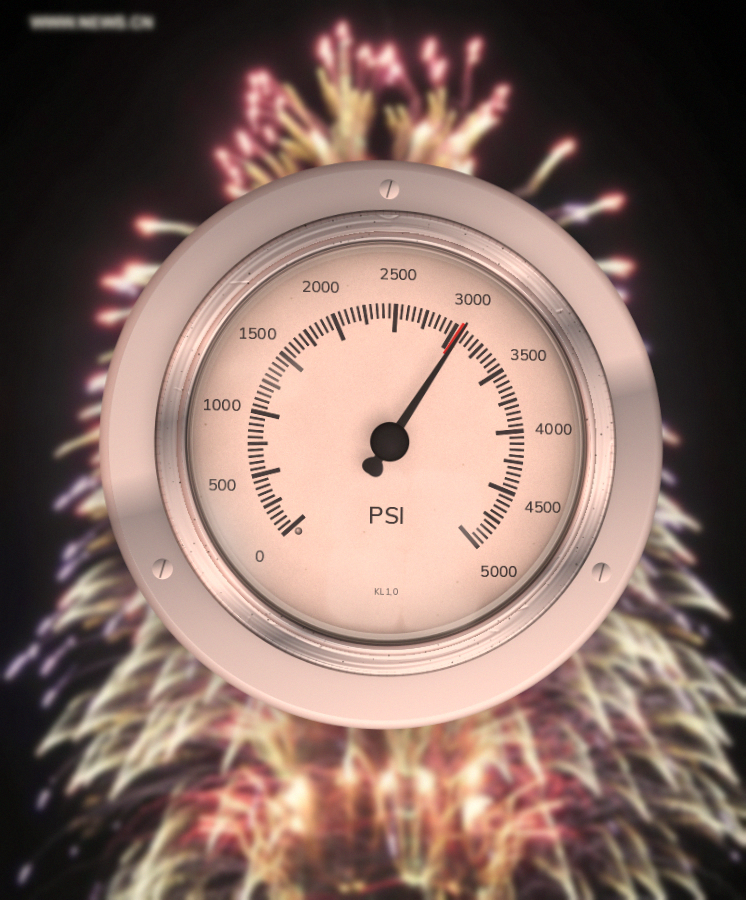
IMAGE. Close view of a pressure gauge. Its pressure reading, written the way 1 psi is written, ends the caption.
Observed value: 3050 psi
